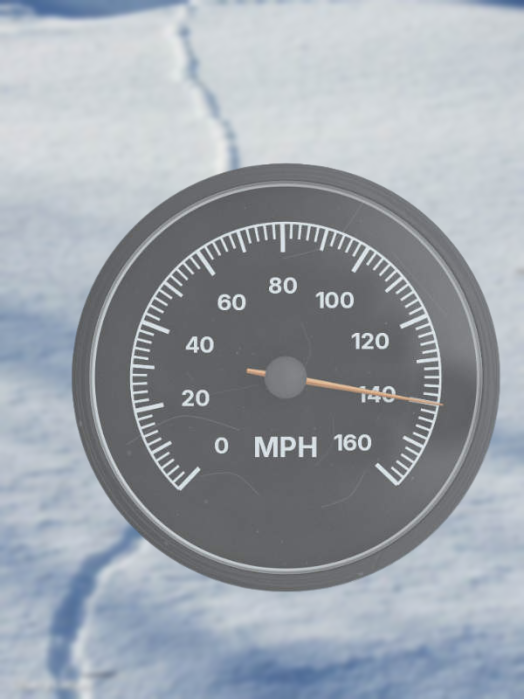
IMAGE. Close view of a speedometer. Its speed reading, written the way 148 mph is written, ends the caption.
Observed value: 140 mph
